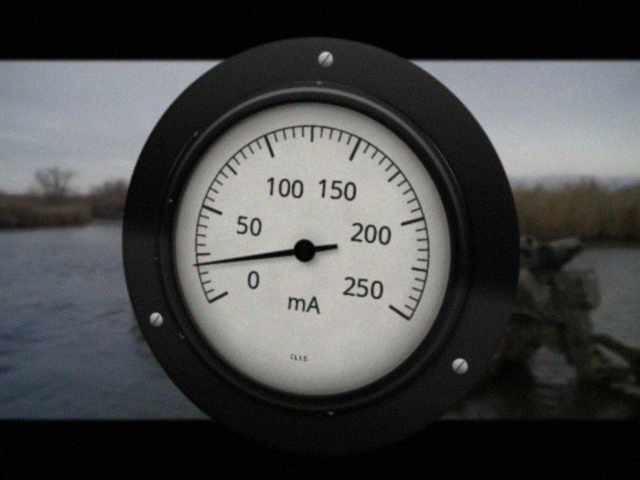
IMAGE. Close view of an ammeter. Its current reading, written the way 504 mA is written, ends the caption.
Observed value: 20 mA
